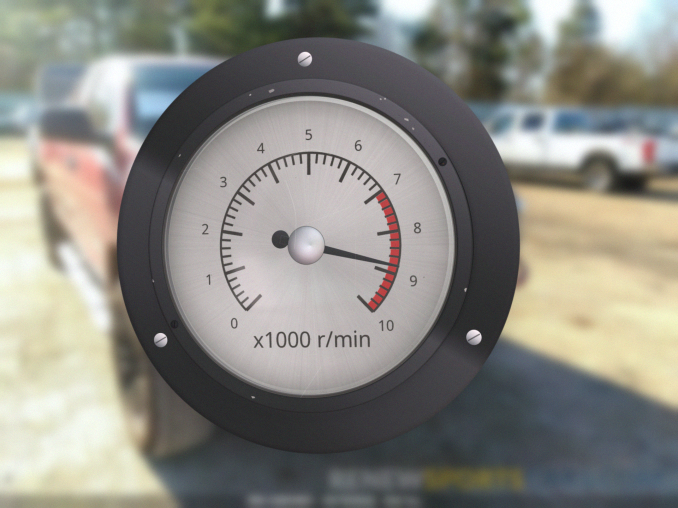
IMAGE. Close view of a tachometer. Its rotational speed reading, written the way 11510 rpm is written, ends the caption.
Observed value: 8800 rpm
